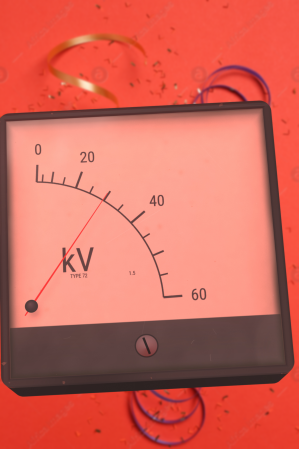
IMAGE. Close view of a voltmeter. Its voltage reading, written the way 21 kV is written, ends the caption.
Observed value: 30 kV
